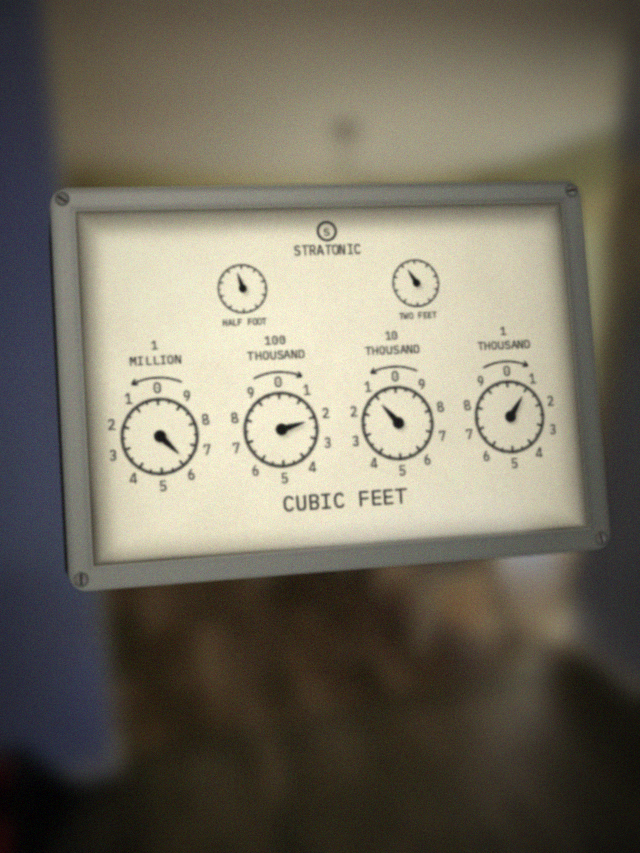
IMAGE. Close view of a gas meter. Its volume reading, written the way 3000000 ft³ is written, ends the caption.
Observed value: 621100 ft³
